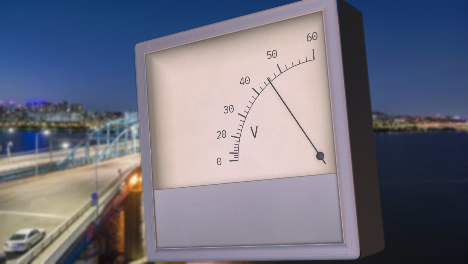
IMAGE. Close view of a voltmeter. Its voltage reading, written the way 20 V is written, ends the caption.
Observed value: 46 V
